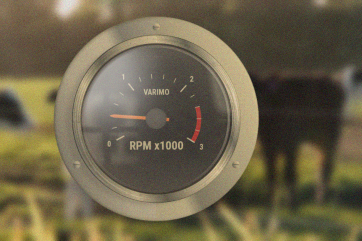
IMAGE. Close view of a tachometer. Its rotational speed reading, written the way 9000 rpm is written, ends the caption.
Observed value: 400 rpm
